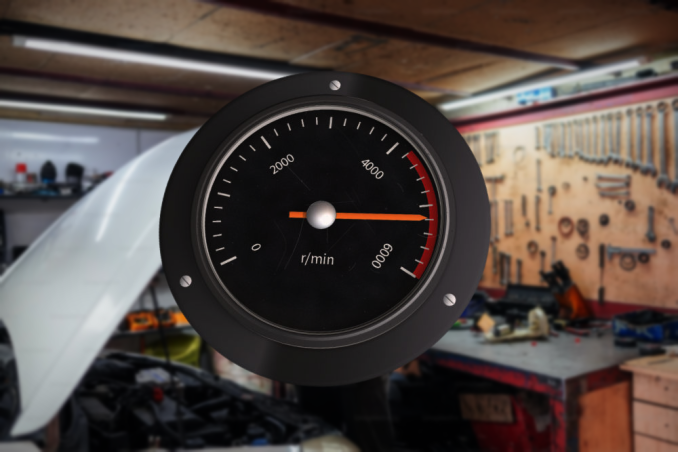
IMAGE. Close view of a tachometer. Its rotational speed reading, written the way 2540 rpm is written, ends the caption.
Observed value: 5200 rpm
